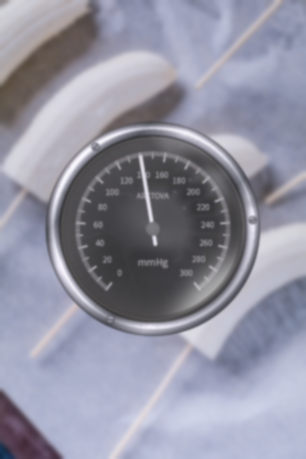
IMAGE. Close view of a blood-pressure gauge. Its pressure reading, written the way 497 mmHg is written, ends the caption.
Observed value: 140 mmHg
